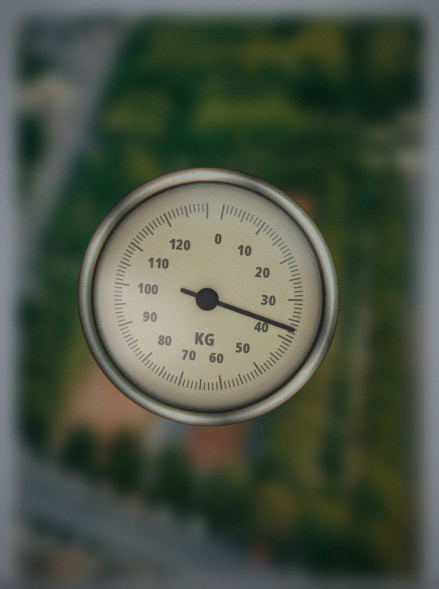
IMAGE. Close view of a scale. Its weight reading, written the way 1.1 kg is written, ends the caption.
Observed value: 37 kg
